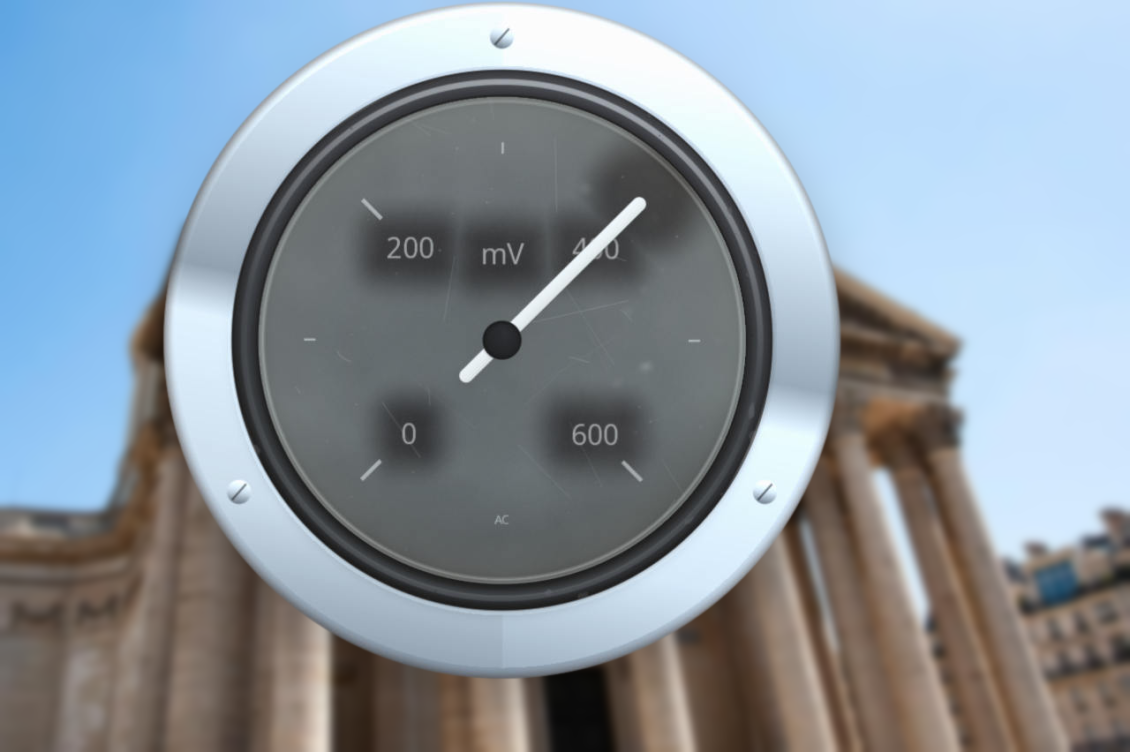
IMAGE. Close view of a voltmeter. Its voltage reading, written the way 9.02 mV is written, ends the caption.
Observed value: 400 mV
